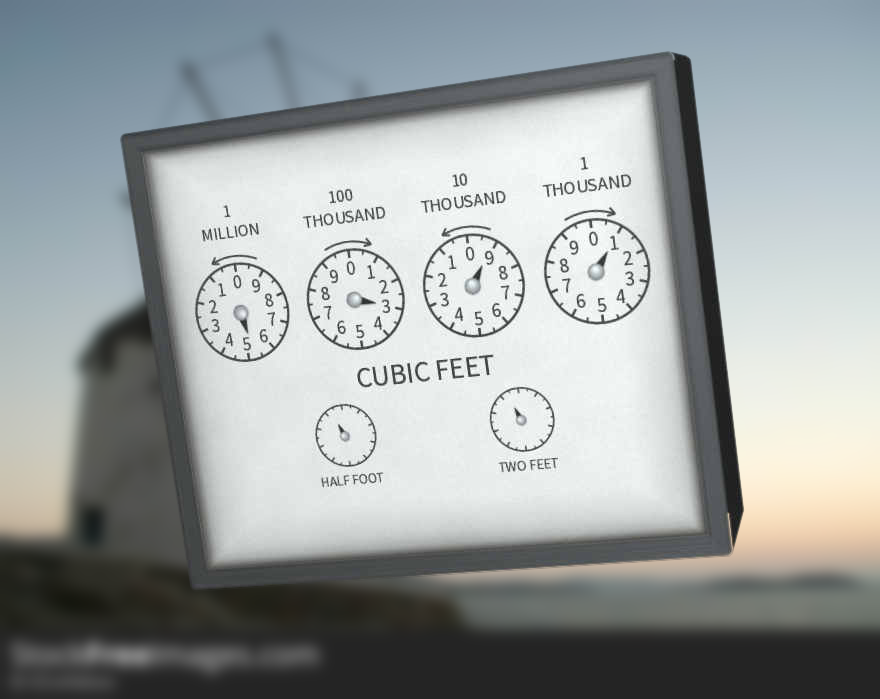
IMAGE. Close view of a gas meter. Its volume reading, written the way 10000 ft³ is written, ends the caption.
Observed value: 529100 ft³
